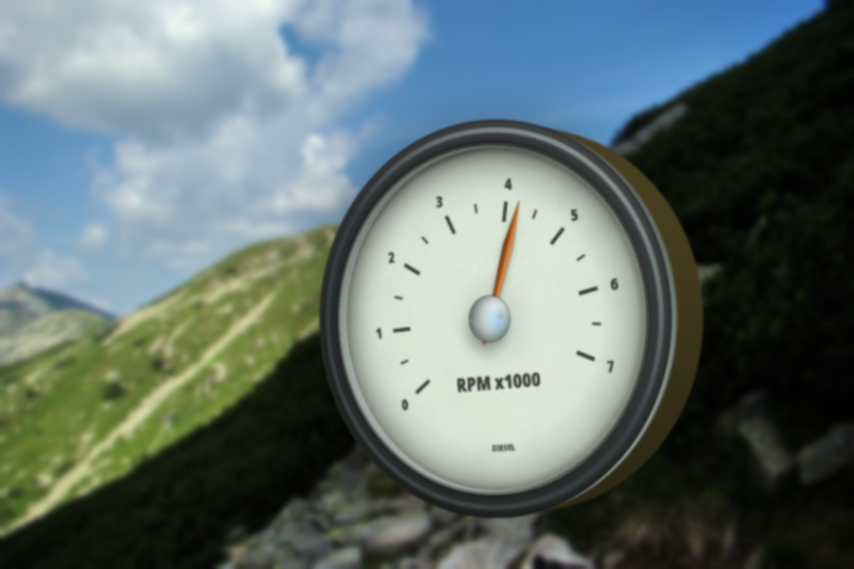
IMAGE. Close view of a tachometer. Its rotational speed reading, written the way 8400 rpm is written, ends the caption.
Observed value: 4250 rpm
